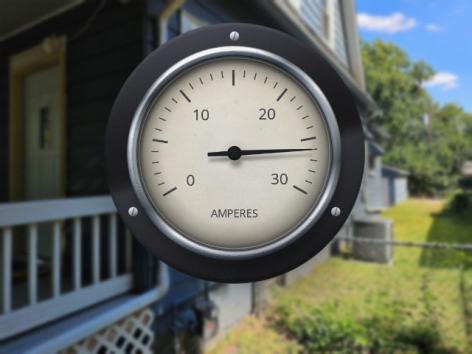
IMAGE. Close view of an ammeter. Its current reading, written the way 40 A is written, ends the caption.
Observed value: 26 A
